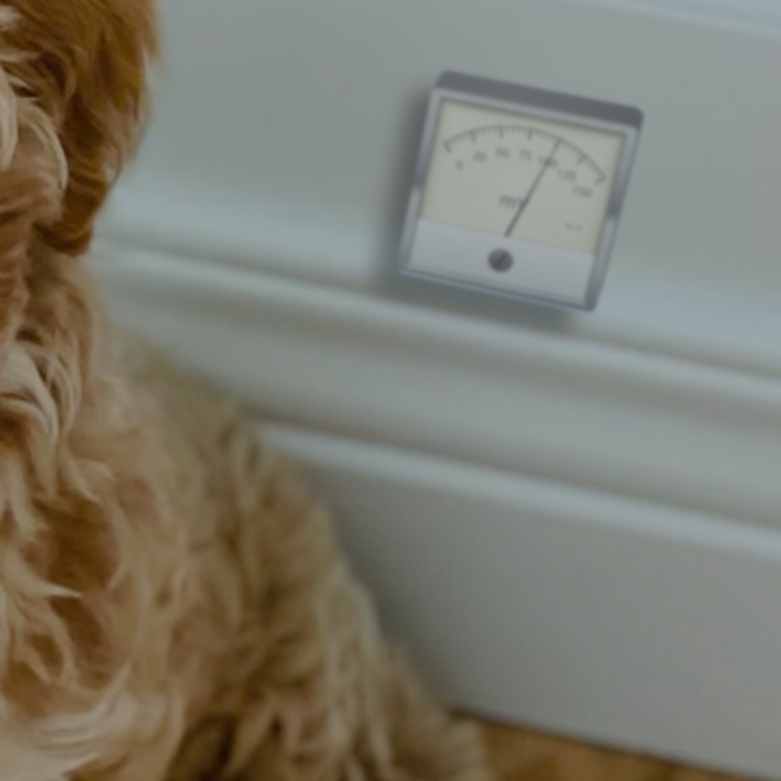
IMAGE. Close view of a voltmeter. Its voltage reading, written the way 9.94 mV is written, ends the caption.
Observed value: 100 mV
